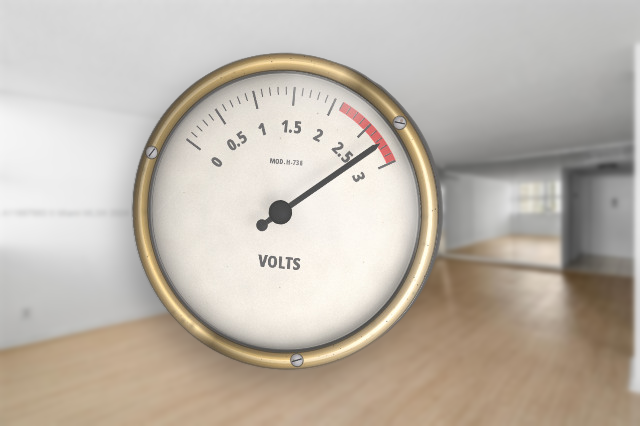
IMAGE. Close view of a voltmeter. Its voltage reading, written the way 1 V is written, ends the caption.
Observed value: 2.75 V
